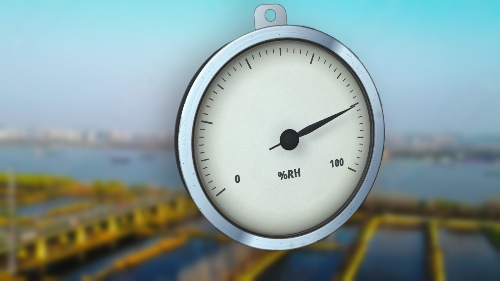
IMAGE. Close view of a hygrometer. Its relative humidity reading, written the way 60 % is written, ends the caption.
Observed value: 80 %
